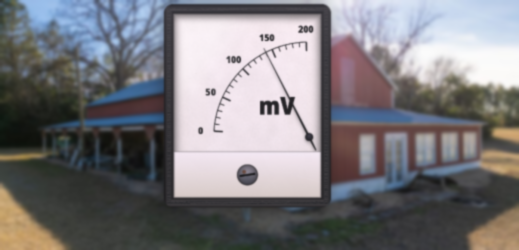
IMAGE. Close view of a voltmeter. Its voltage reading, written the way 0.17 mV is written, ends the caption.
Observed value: 140 mV
